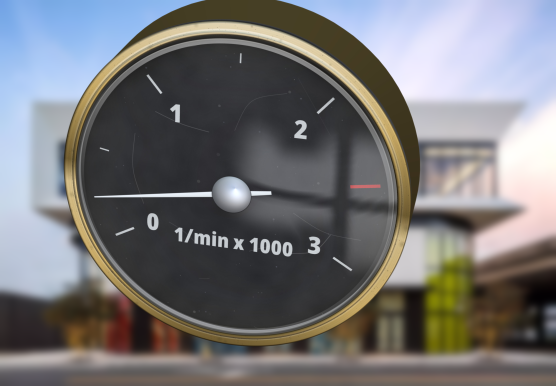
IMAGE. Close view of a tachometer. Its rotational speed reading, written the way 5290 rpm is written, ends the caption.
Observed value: 250 rpm
